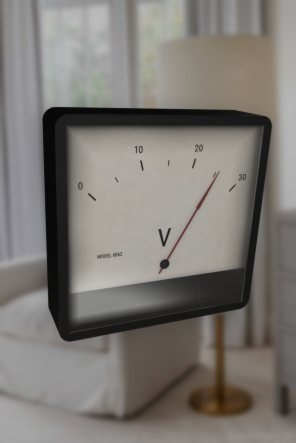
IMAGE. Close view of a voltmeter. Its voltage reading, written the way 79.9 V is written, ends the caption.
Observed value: 25 V
